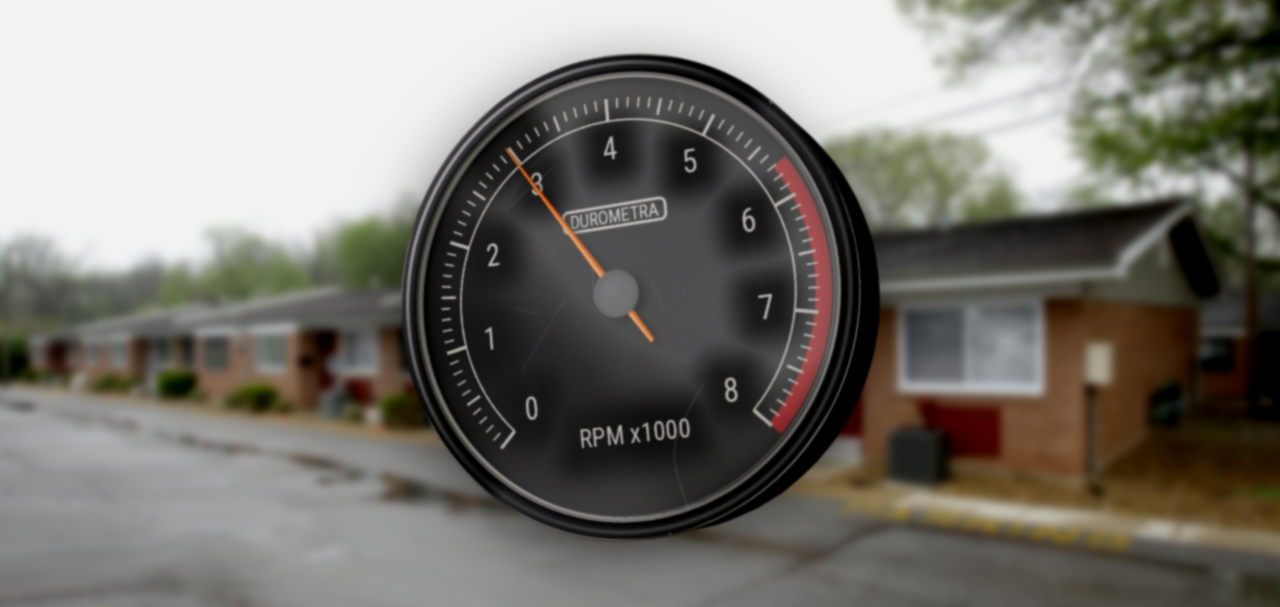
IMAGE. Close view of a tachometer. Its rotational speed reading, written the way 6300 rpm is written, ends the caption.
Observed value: 3000 rpm
